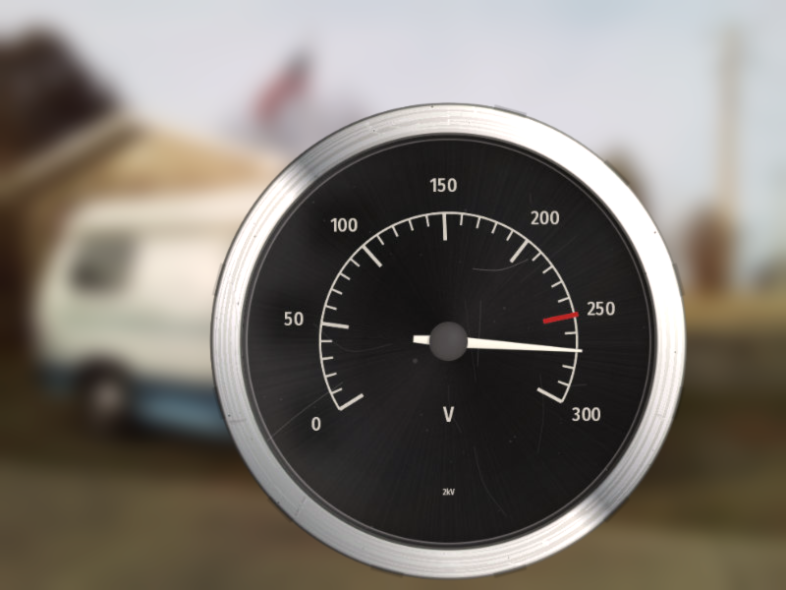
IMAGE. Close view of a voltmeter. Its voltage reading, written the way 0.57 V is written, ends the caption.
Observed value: 270 V
